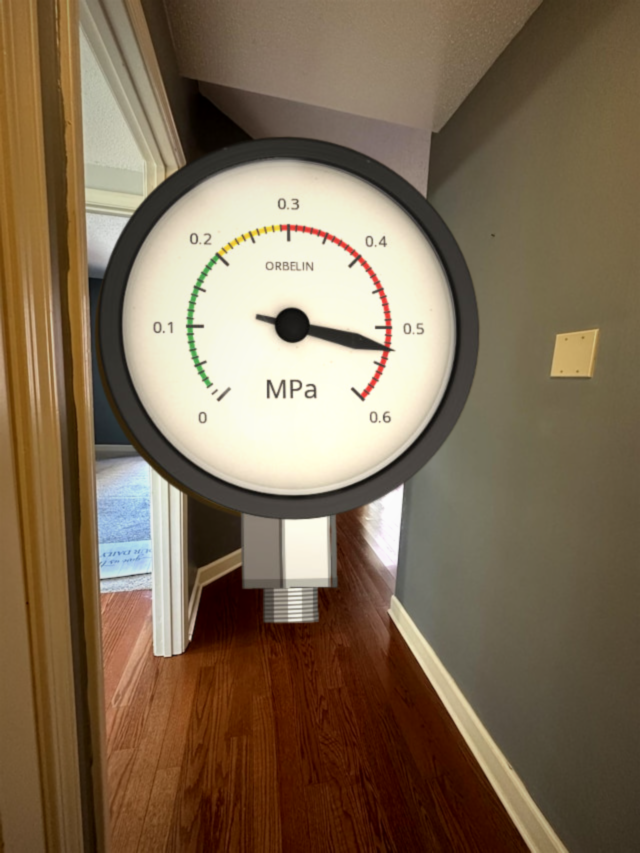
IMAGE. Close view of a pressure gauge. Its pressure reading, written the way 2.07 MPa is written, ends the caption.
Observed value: 0.53 MPa
